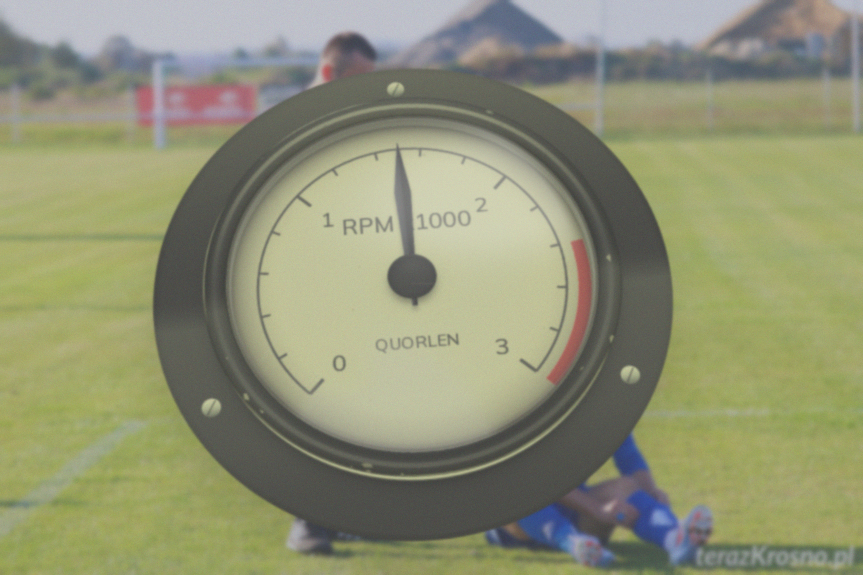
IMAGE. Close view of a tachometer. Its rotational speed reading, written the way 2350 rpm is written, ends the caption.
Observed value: 1500 rpm
